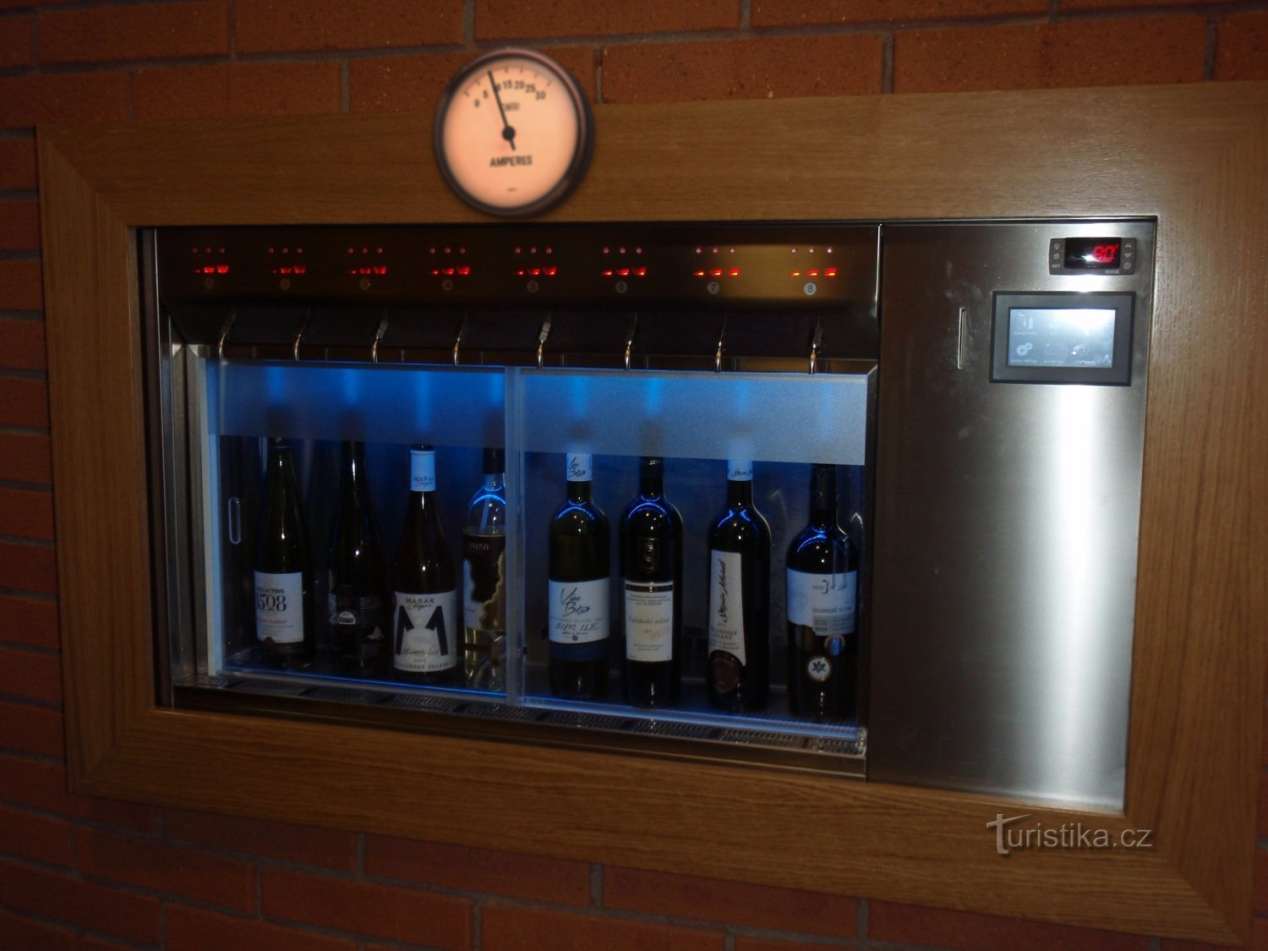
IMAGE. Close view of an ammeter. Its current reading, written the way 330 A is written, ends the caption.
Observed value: 10 A
